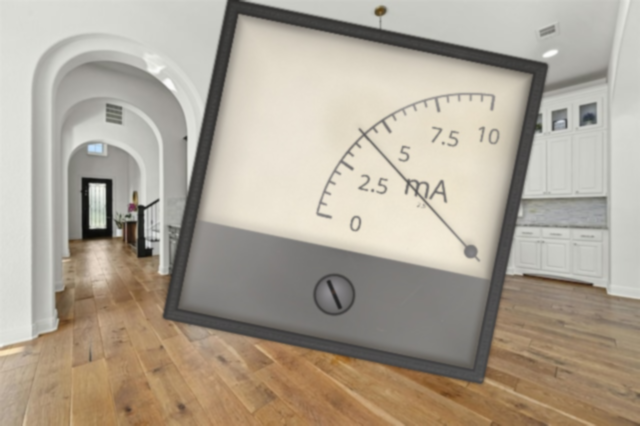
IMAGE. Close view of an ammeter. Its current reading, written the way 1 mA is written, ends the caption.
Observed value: 4 mA
